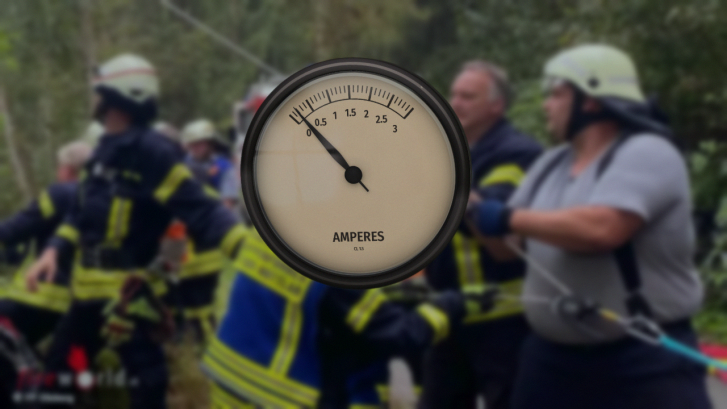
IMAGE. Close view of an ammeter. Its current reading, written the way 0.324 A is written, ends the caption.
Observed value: 0.2 A
